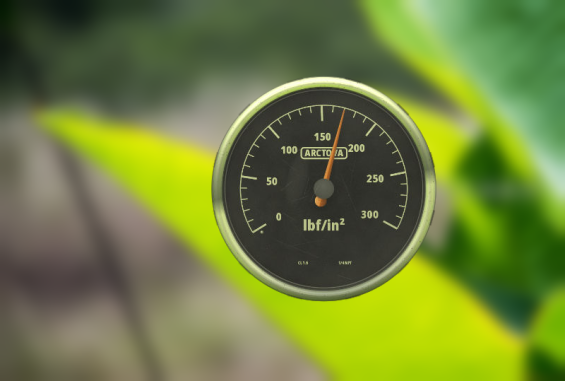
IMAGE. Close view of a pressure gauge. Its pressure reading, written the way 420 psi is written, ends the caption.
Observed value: 170 psi
